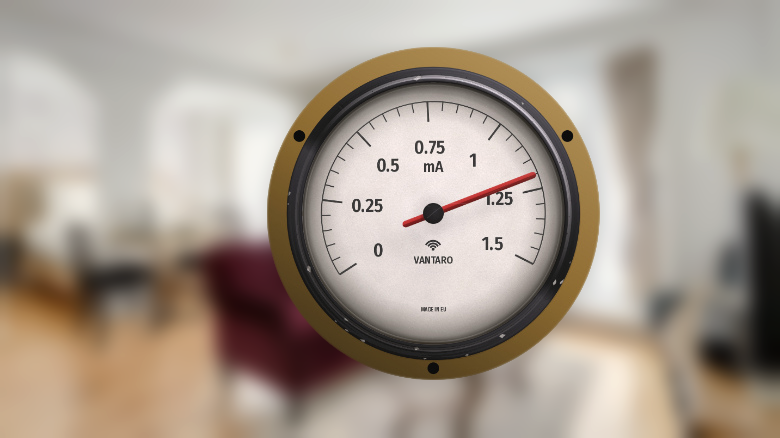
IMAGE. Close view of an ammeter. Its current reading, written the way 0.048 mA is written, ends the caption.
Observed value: 1.2 mA
